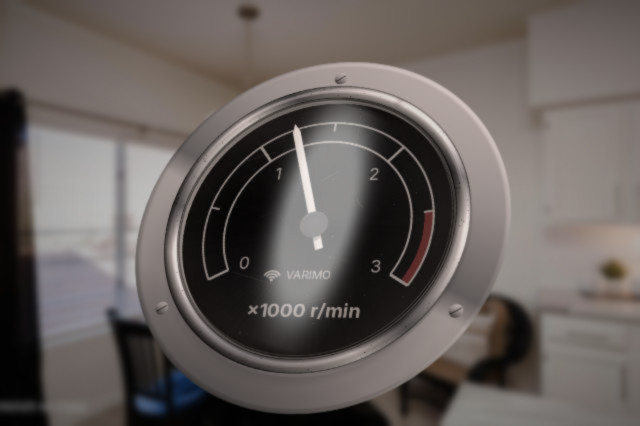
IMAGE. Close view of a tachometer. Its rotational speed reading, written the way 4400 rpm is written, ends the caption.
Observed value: 1250 rpm
